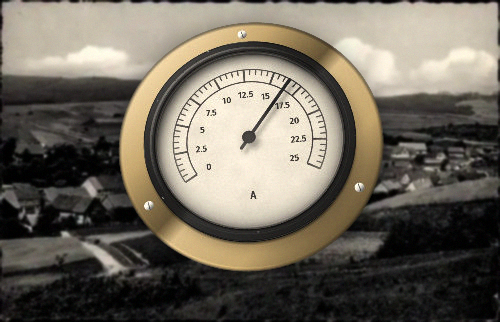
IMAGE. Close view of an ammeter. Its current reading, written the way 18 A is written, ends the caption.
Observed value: 16.5 A
